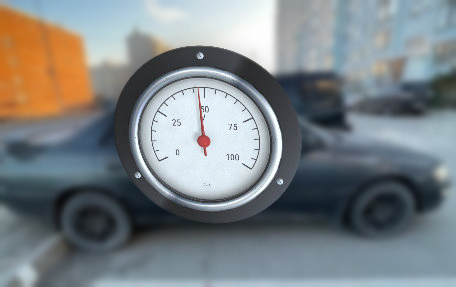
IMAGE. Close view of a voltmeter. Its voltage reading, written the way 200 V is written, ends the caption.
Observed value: 47.5 V
